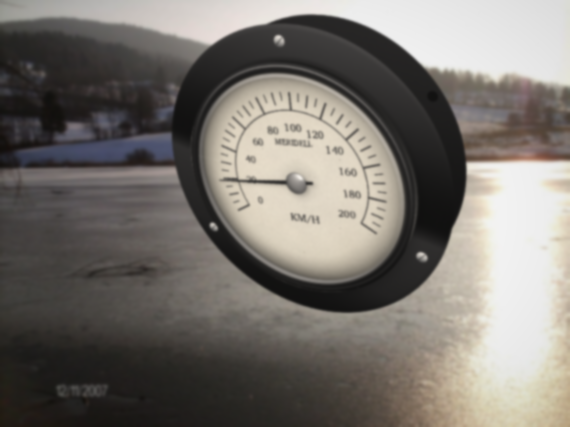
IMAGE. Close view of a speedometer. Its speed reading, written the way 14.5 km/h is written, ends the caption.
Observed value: 20 km/h
